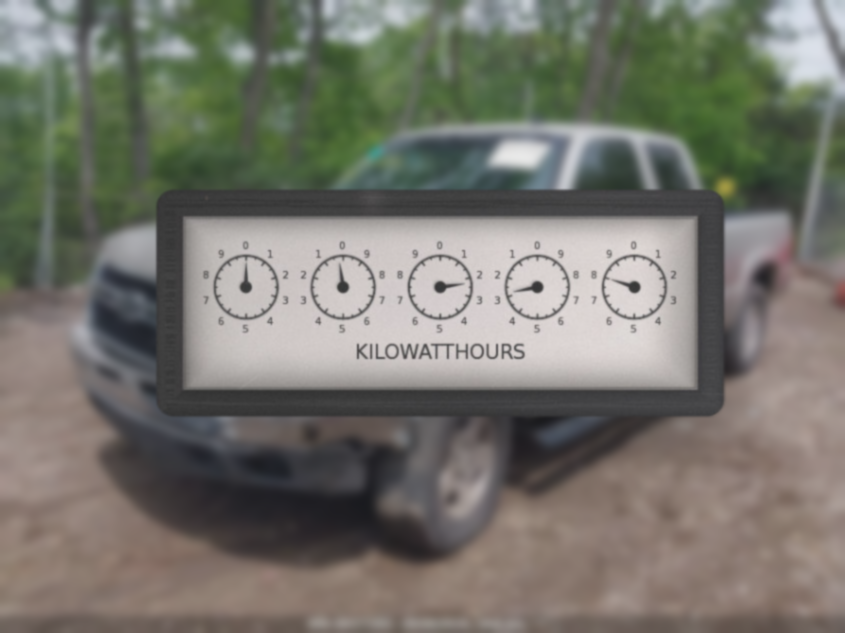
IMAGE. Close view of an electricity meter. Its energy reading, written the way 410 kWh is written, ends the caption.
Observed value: 228 kWh
